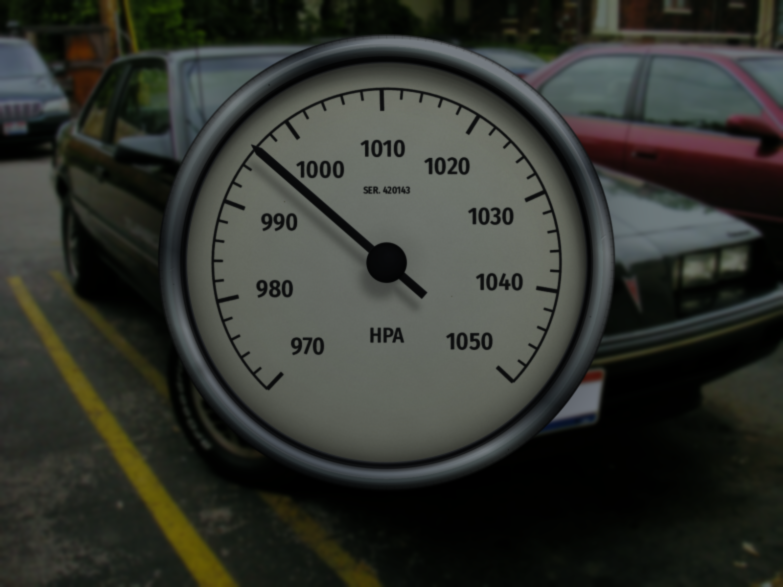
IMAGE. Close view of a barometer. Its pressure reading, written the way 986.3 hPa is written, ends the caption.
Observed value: 996 hPa
